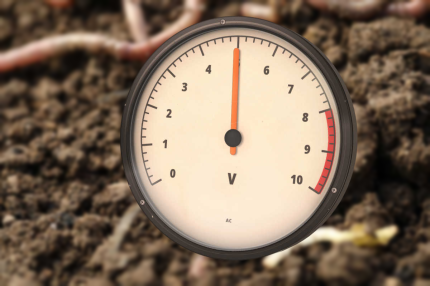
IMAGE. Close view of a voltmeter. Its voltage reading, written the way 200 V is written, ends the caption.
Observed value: 5 V
